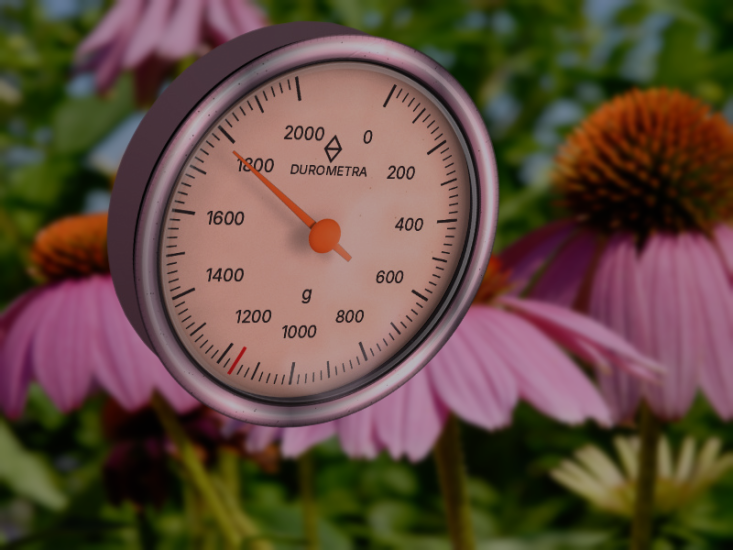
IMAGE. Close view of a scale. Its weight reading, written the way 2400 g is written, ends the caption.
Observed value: 1780 g
